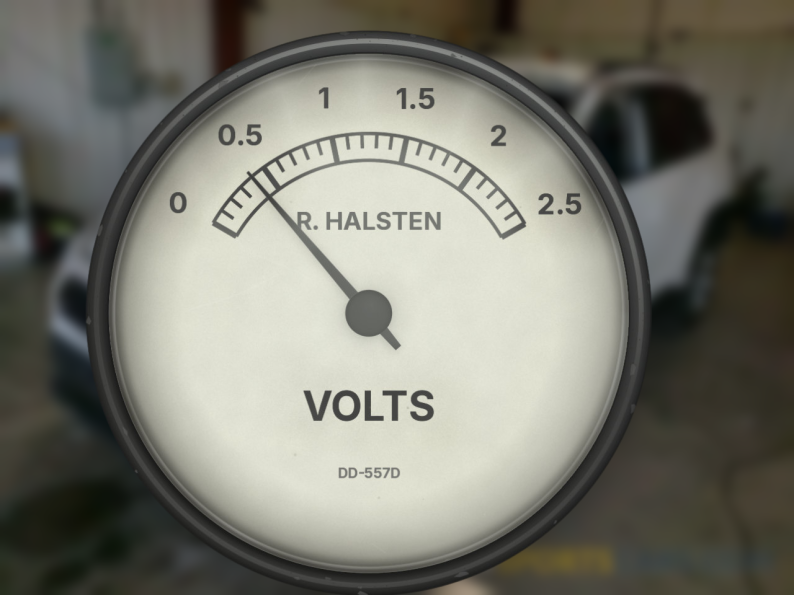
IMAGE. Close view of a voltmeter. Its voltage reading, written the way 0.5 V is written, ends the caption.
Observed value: 0.4 V
